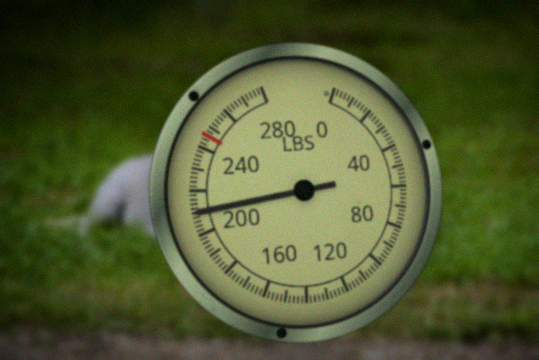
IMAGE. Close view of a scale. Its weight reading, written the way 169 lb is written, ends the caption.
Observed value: 210 lb
